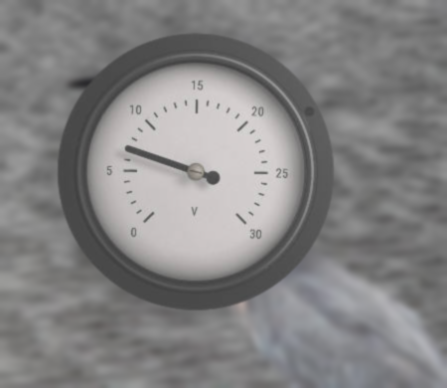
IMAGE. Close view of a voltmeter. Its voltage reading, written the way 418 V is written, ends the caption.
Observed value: 7 V
